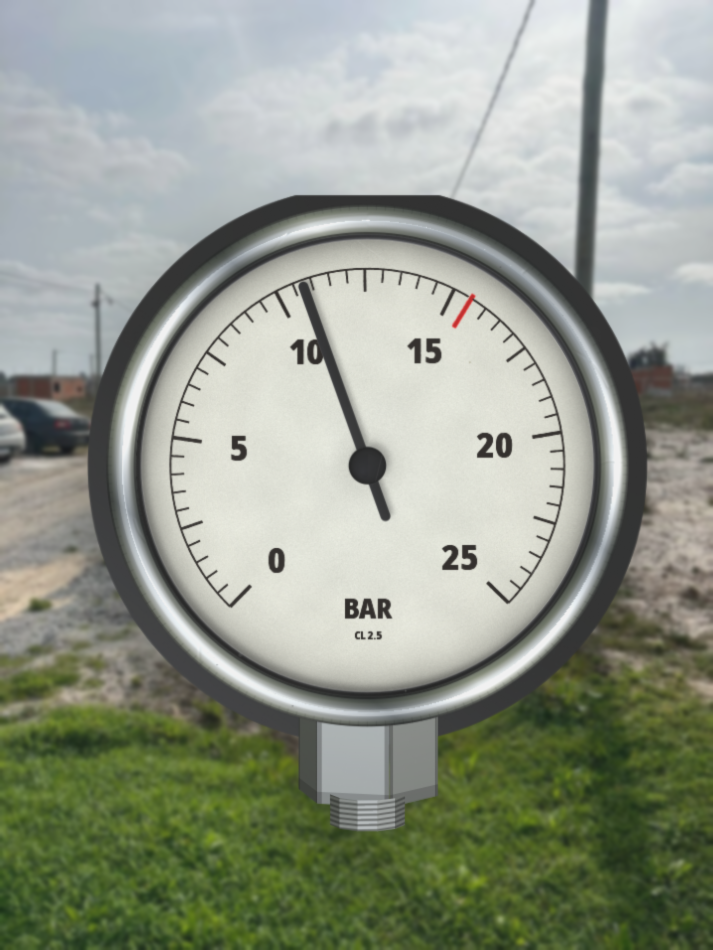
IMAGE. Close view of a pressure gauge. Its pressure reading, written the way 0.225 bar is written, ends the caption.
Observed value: 10.75 bar
